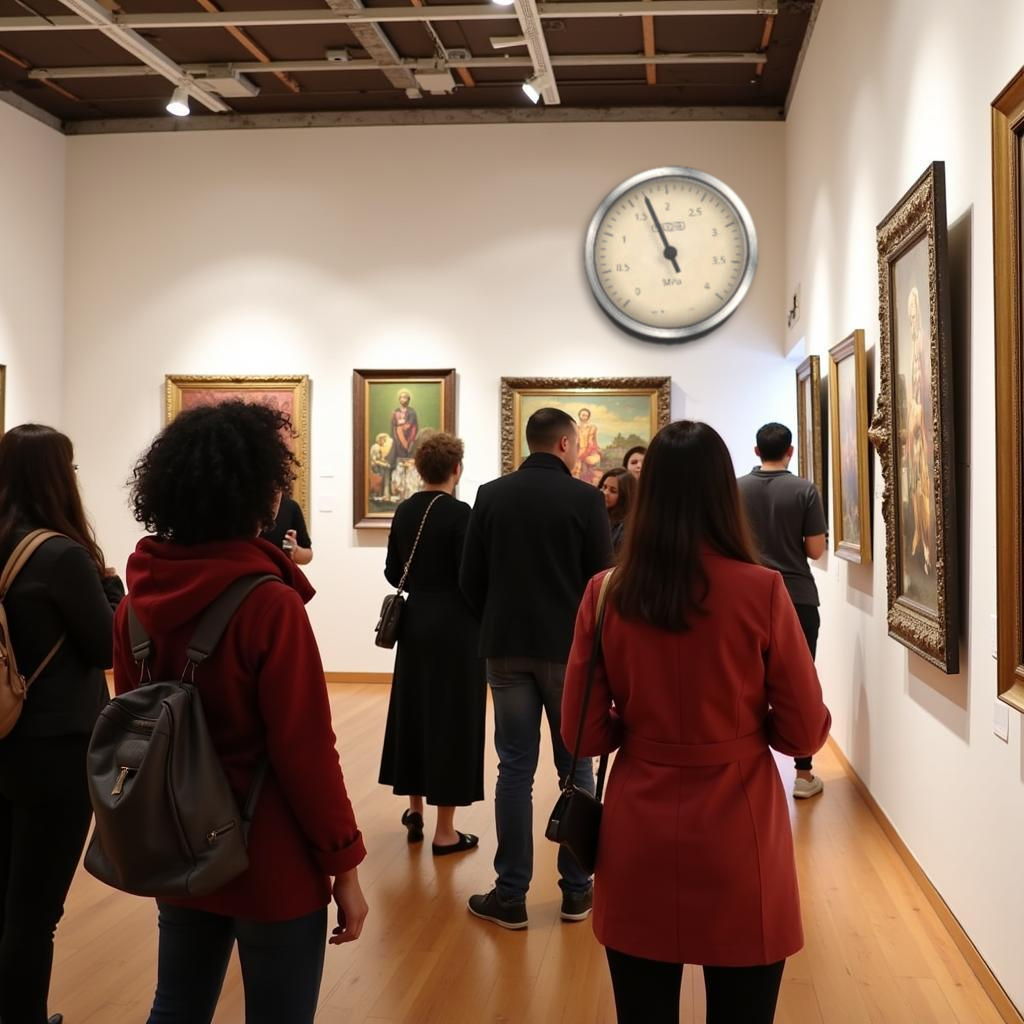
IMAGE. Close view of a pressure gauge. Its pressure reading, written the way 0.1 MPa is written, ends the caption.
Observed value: 1.7 MPa
